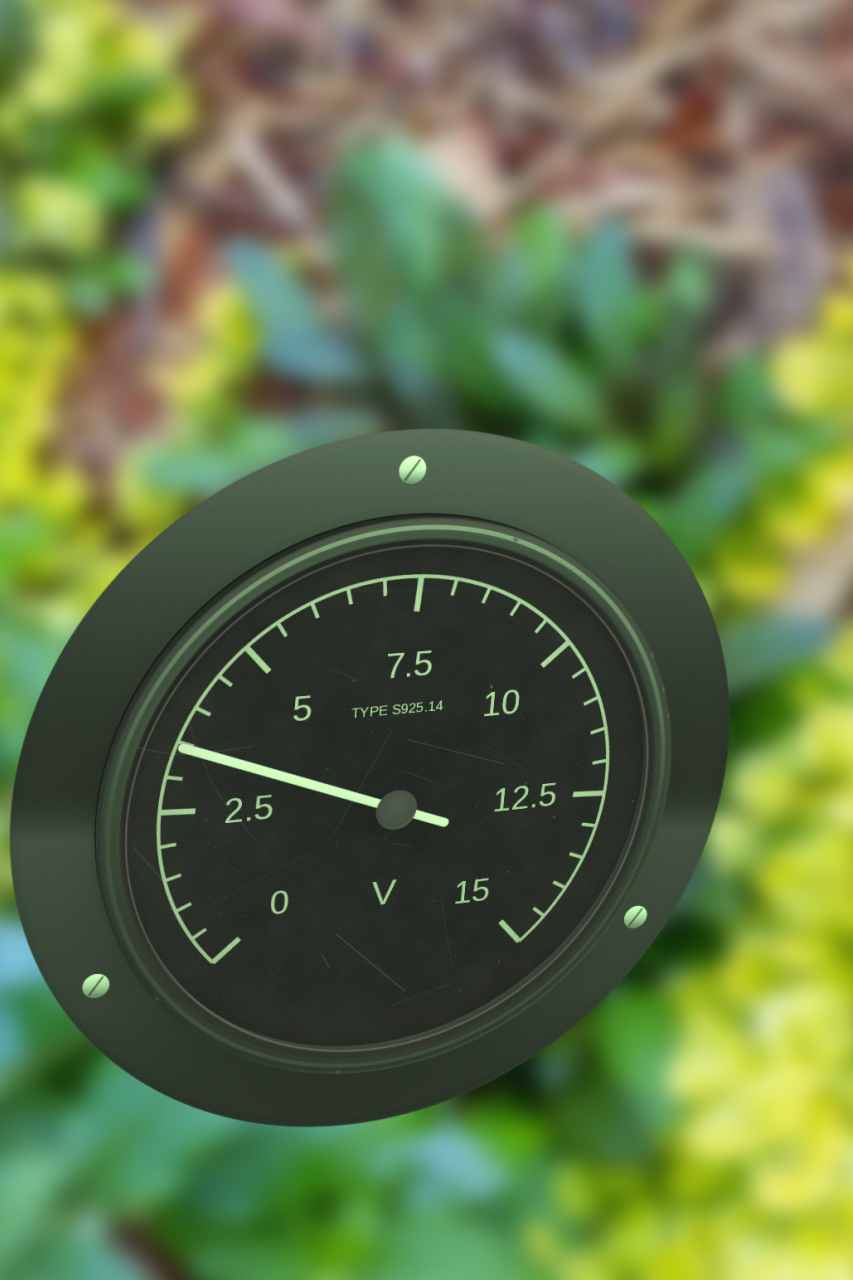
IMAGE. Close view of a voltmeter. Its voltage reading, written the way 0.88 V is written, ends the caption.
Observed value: 3.5 V
